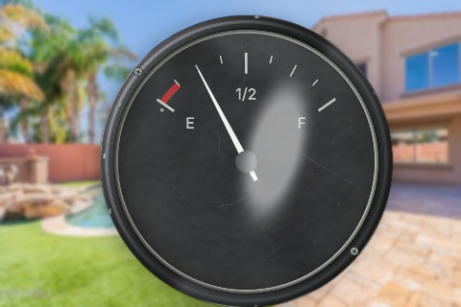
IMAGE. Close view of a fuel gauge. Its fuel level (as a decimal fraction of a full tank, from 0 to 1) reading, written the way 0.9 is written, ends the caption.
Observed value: 0.25
